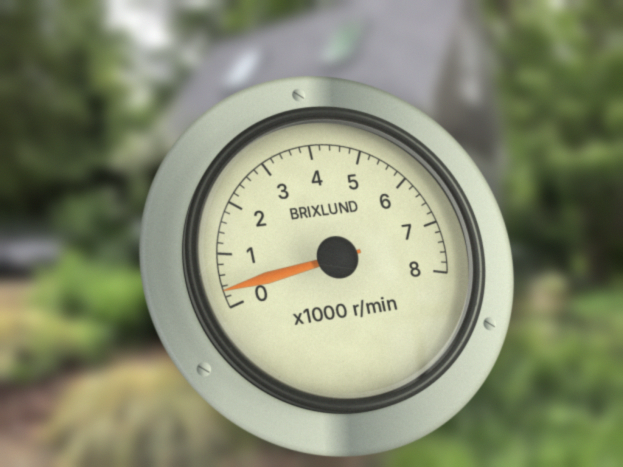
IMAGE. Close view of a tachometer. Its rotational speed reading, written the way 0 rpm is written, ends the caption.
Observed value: 300 rpm
